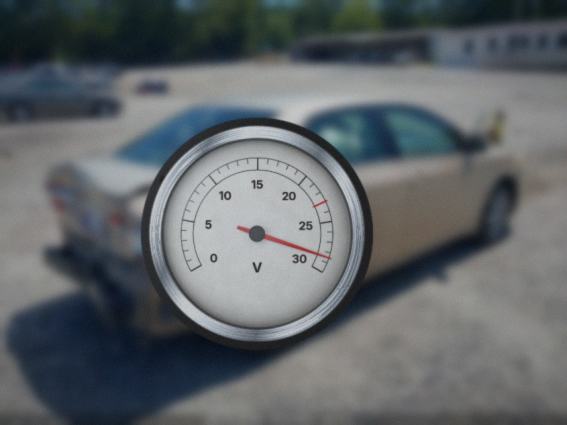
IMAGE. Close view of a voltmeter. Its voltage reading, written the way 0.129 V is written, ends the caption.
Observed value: 28.5 V
